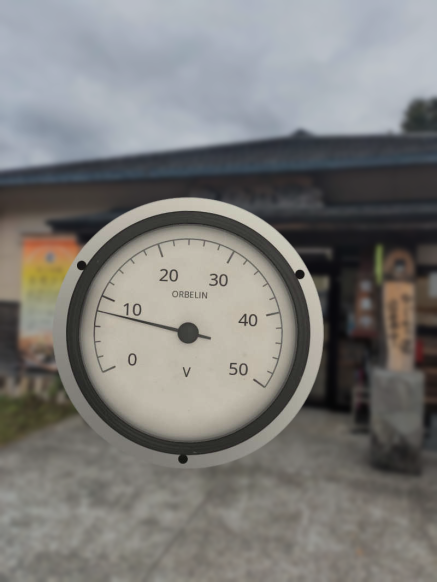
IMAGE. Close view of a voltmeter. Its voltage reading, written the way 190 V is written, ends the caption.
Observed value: 8 V
